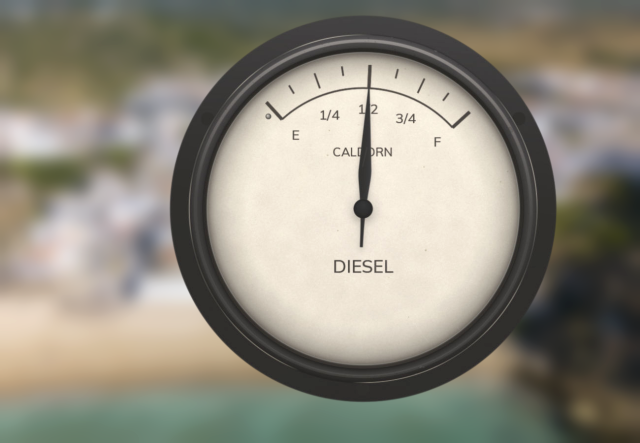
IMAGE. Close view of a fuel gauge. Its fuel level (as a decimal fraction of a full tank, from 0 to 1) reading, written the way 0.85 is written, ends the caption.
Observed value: 0.5
